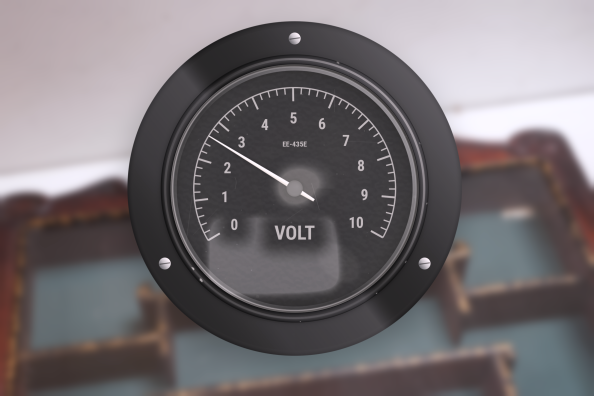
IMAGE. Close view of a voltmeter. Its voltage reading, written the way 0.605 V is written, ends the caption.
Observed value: 2.6 V
